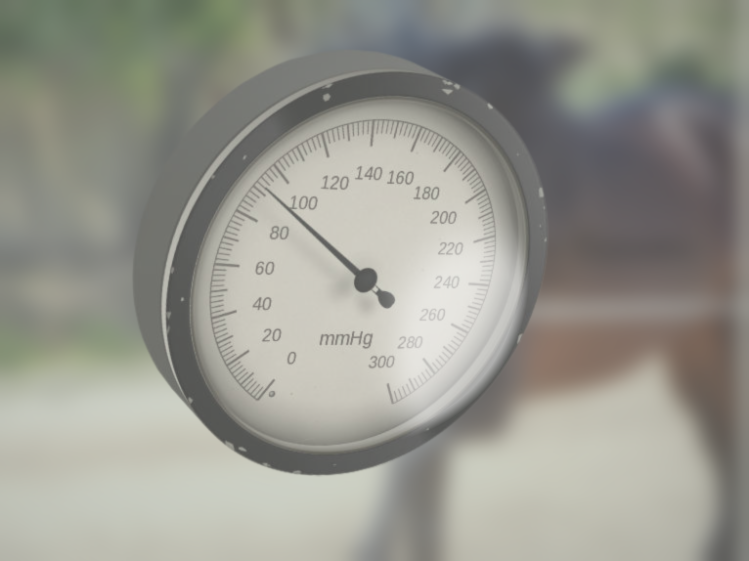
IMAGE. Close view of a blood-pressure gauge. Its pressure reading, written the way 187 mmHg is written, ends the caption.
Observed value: 92 mmHg
